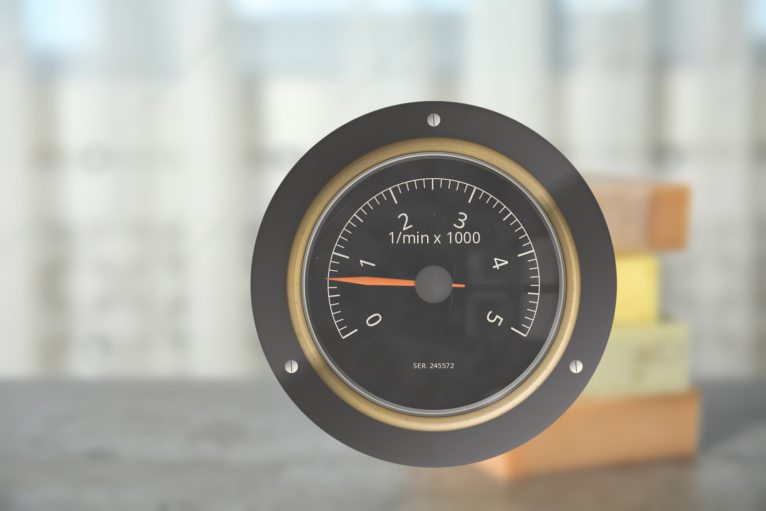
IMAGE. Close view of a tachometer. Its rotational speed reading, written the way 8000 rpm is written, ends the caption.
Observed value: 700 rpm
